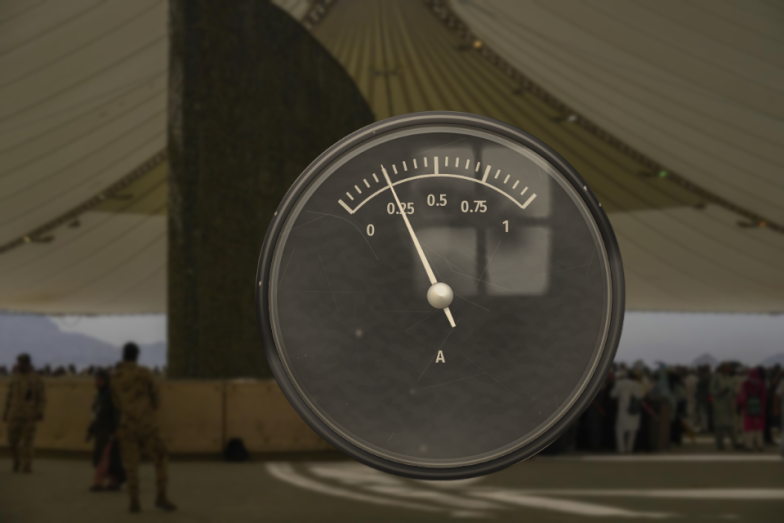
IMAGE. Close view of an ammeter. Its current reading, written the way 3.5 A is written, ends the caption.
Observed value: 0.25 A
